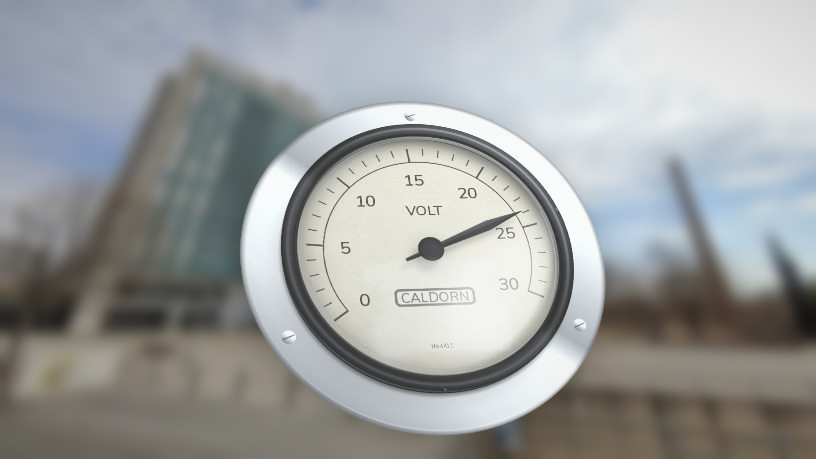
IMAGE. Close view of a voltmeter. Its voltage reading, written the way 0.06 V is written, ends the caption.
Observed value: 24 V
